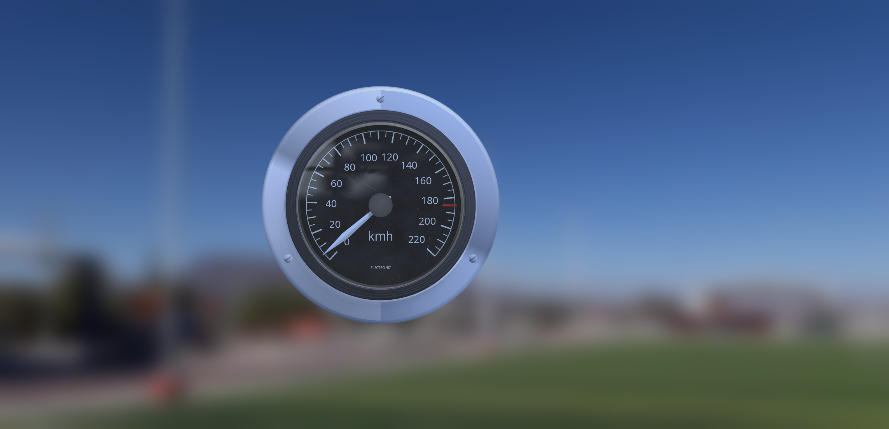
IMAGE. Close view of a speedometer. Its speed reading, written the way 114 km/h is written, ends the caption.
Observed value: 5 km/h
